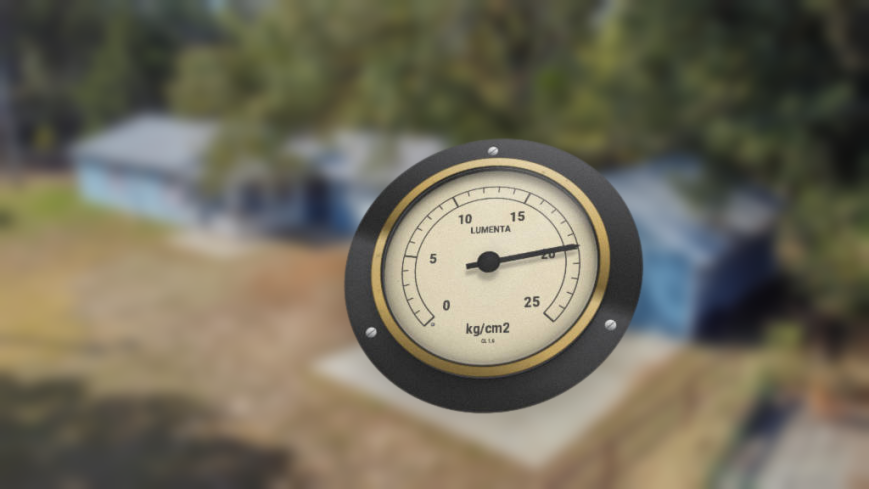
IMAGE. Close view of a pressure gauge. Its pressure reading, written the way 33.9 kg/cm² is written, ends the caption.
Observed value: 20 kg/cm²
